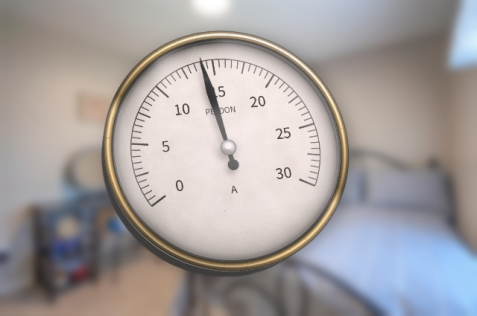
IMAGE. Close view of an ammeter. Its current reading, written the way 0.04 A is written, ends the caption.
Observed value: 14 A
